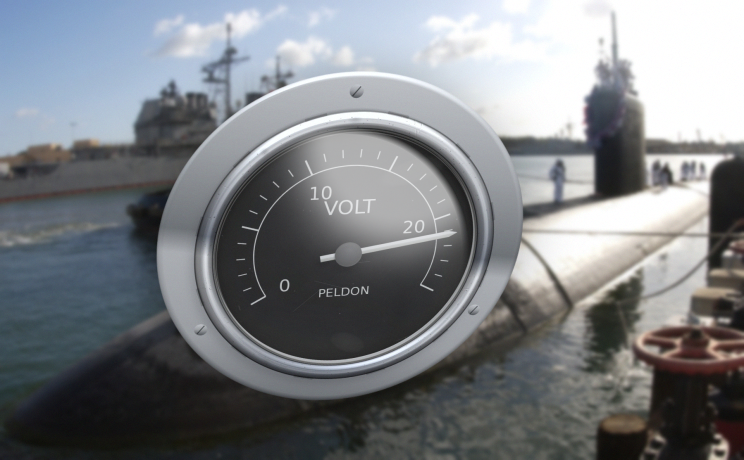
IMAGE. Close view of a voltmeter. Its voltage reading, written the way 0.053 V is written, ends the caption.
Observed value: 21 V
